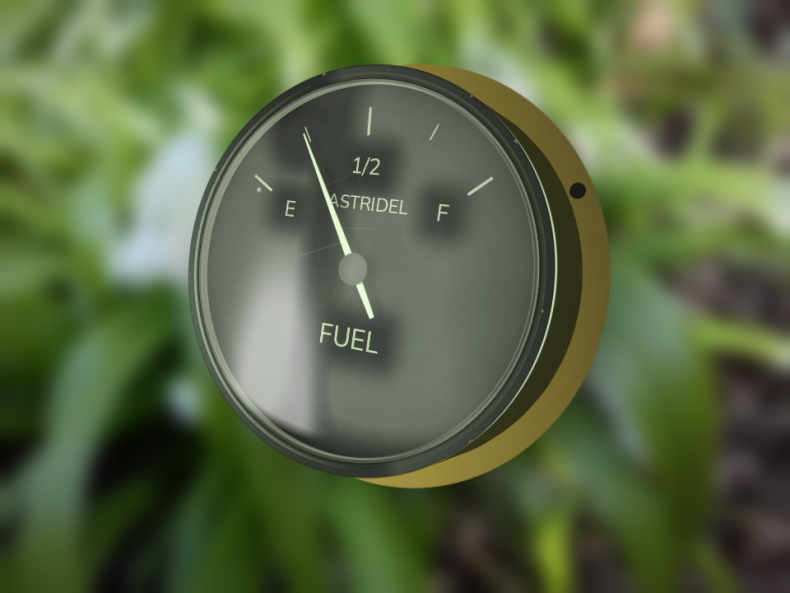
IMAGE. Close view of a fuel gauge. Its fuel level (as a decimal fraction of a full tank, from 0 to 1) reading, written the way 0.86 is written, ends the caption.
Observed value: 0.25
